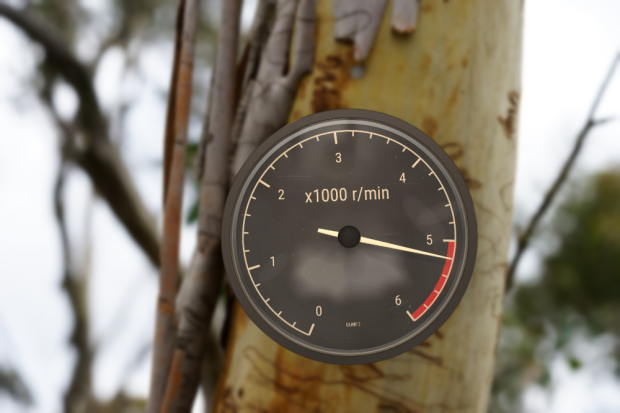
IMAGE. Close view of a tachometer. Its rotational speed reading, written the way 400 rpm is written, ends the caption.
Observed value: 5200 rpm
